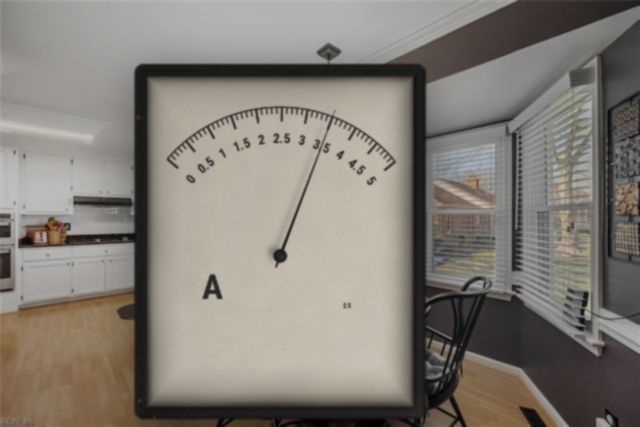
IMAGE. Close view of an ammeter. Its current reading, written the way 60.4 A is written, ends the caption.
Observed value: 3.5 A
